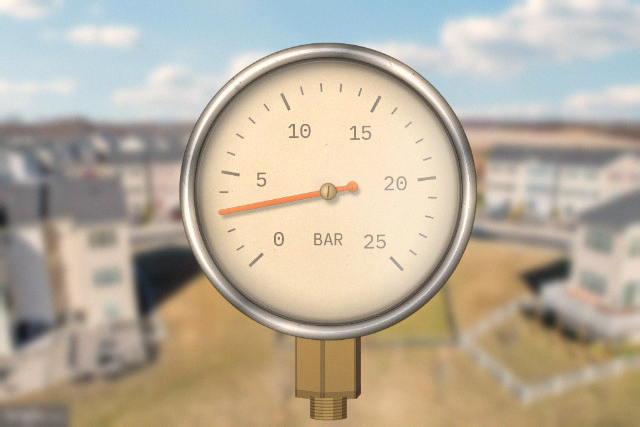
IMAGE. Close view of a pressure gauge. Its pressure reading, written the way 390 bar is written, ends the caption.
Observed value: 3 bar
